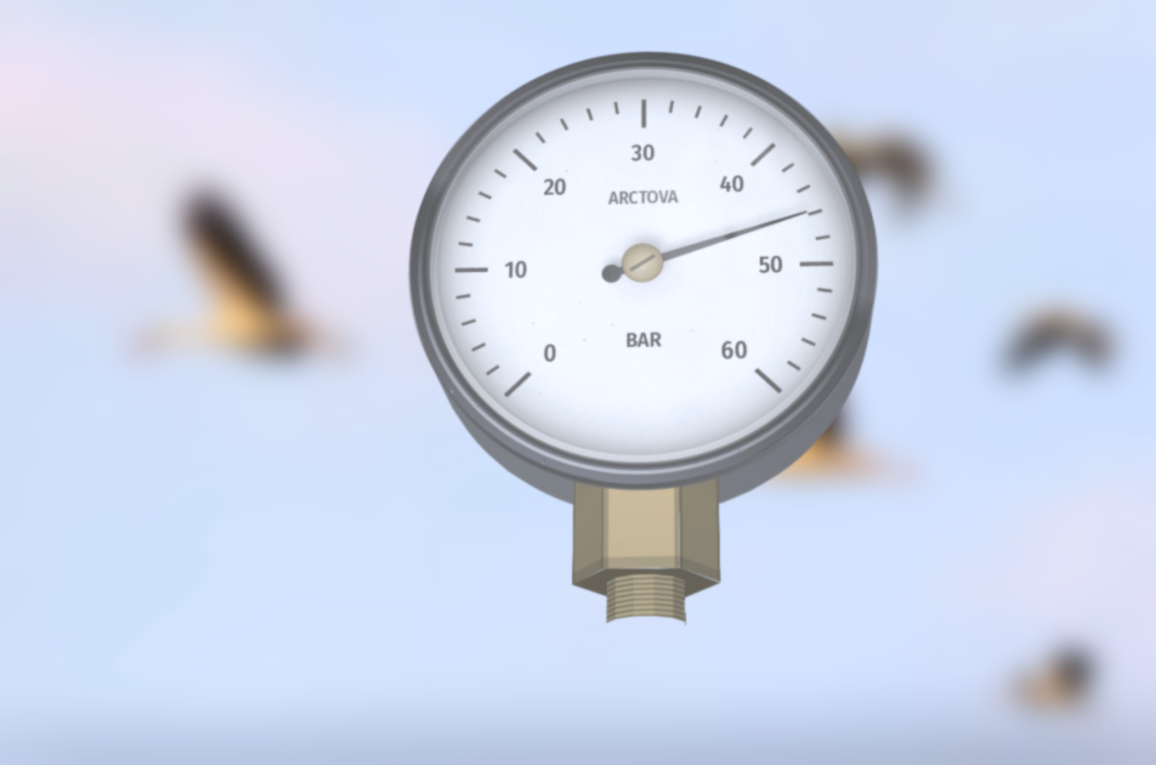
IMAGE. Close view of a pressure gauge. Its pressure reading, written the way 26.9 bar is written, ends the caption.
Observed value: 46 bar
